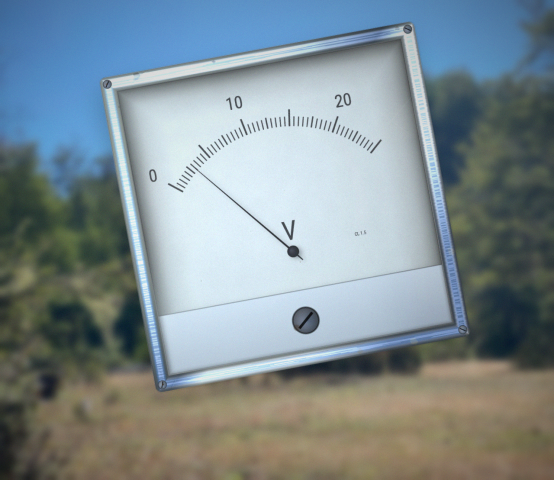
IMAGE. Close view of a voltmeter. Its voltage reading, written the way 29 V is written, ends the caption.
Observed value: 3 V
